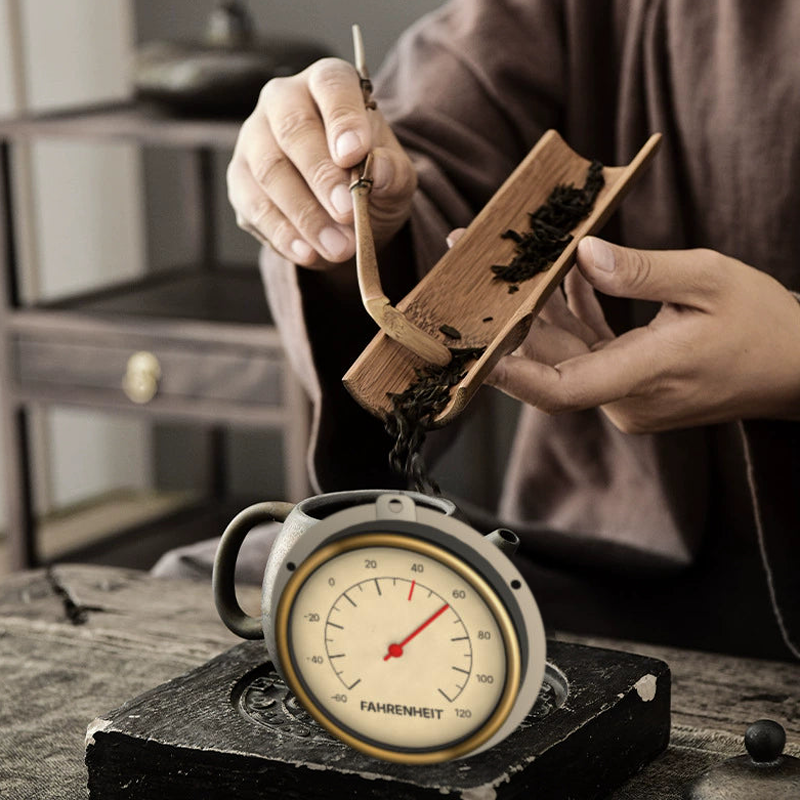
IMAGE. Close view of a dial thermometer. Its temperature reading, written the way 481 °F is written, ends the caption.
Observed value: 60 °F
